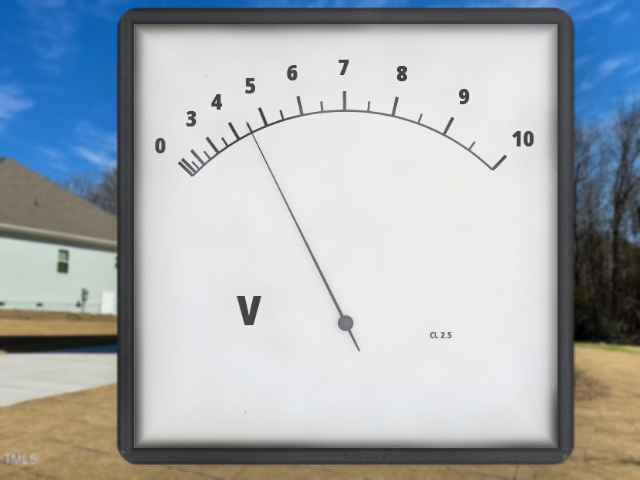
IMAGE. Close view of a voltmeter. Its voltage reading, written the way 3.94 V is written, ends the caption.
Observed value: 4.5 V
